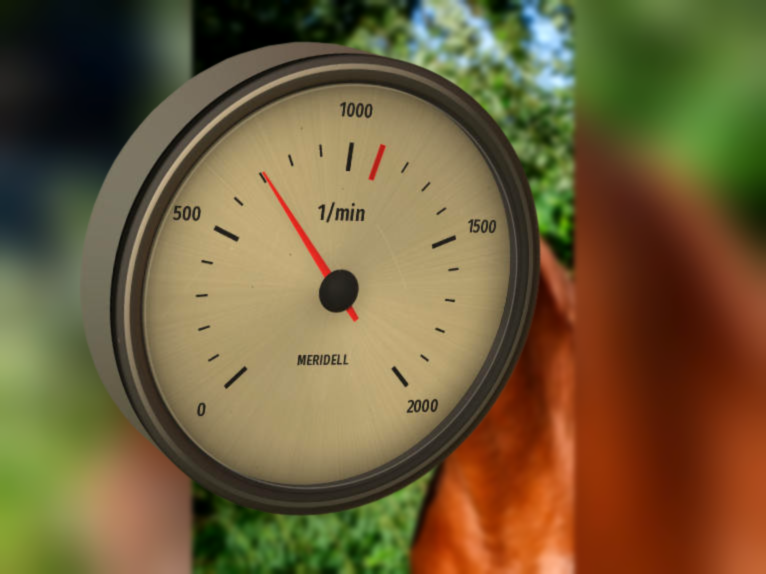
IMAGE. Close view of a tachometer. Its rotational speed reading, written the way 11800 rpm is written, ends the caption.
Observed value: 700 rpm
